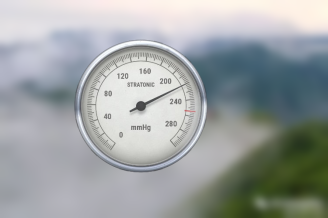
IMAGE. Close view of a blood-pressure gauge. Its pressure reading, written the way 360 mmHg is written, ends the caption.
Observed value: 220 mmHg
